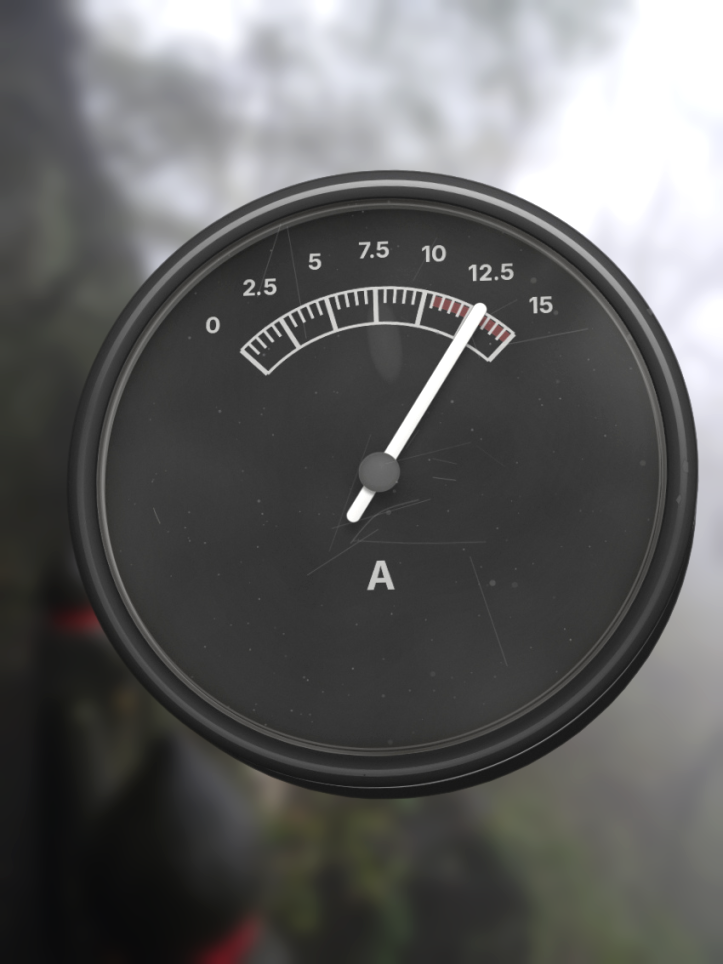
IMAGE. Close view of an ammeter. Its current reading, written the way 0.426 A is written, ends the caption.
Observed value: 13 A
